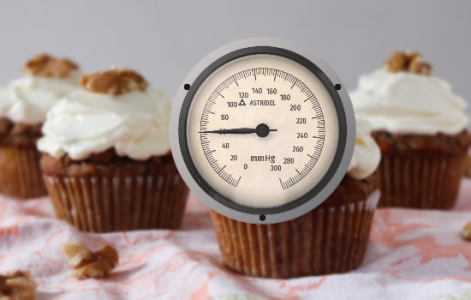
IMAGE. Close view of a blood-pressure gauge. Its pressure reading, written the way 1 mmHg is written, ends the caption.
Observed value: 60 mmHg
